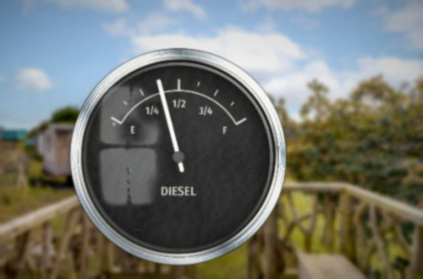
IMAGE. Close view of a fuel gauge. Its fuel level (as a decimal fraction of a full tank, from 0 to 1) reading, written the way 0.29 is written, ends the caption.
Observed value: 0.375
